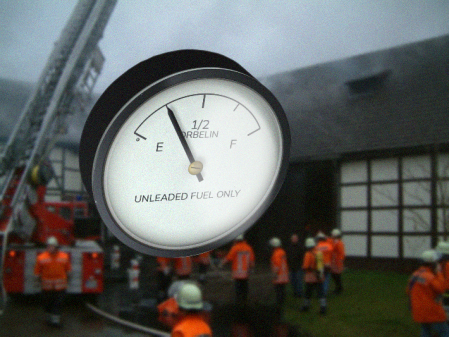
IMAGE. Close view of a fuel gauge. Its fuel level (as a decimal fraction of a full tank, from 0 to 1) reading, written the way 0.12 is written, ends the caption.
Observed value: 0.25
